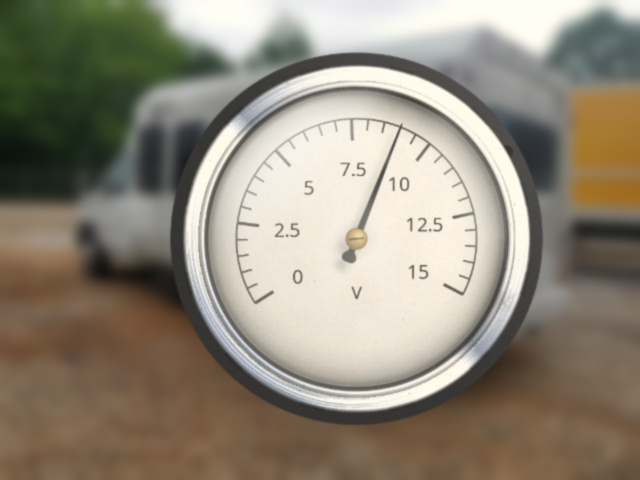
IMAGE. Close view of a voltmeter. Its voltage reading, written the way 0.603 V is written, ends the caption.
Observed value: 9 V
